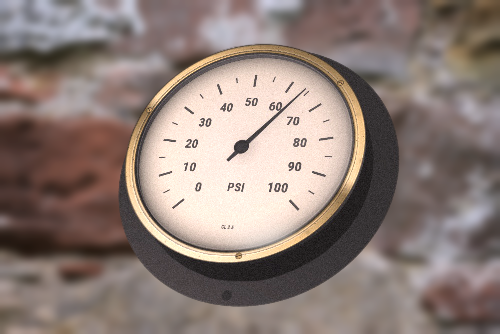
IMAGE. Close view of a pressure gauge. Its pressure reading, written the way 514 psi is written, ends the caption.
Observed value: 65 psi
